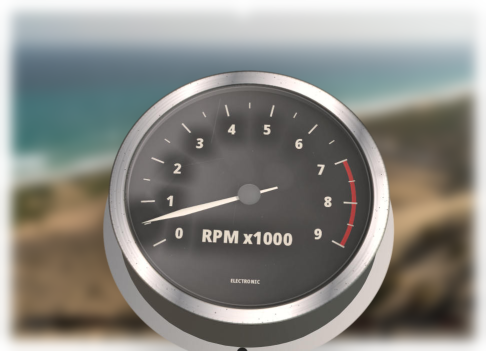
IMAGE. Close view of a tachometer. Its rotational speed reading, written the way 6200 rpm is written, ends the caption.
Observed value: 500 rpm
